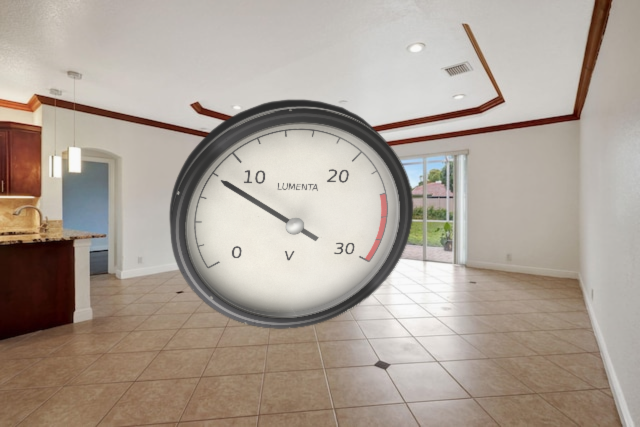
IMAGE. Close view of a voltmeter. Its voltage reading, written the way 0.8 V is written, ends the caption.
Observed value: 8 V
